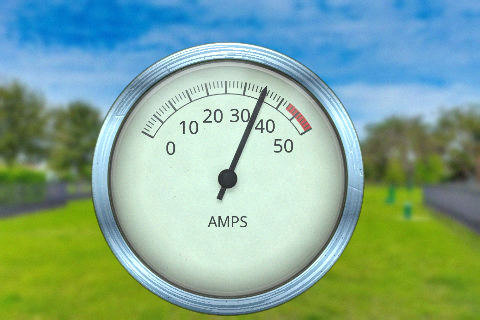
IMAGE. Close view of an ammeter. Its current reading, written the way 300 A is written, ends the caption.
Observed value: 35 A
